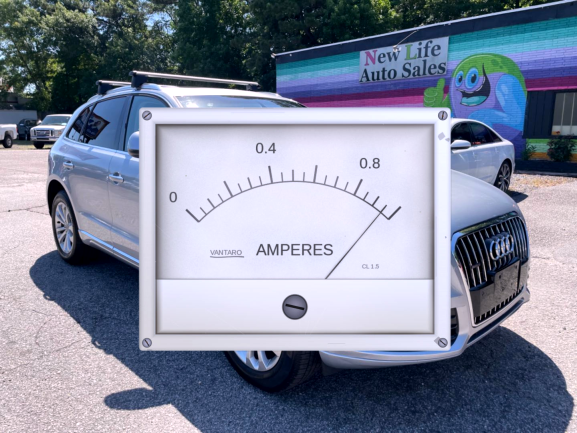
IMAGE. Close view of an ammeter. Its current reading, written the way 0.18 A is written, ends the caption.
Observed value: 0.95 A
